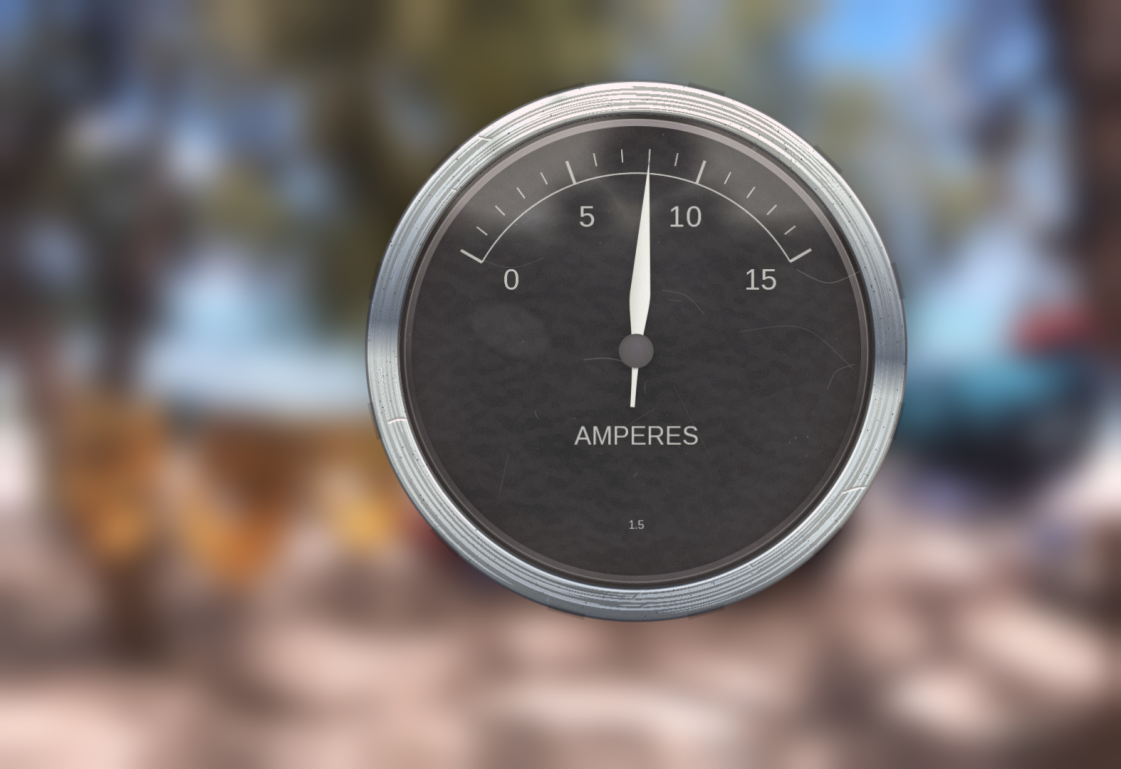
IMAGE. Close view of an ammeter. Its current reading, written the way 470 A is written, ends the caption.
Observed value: 8 A
